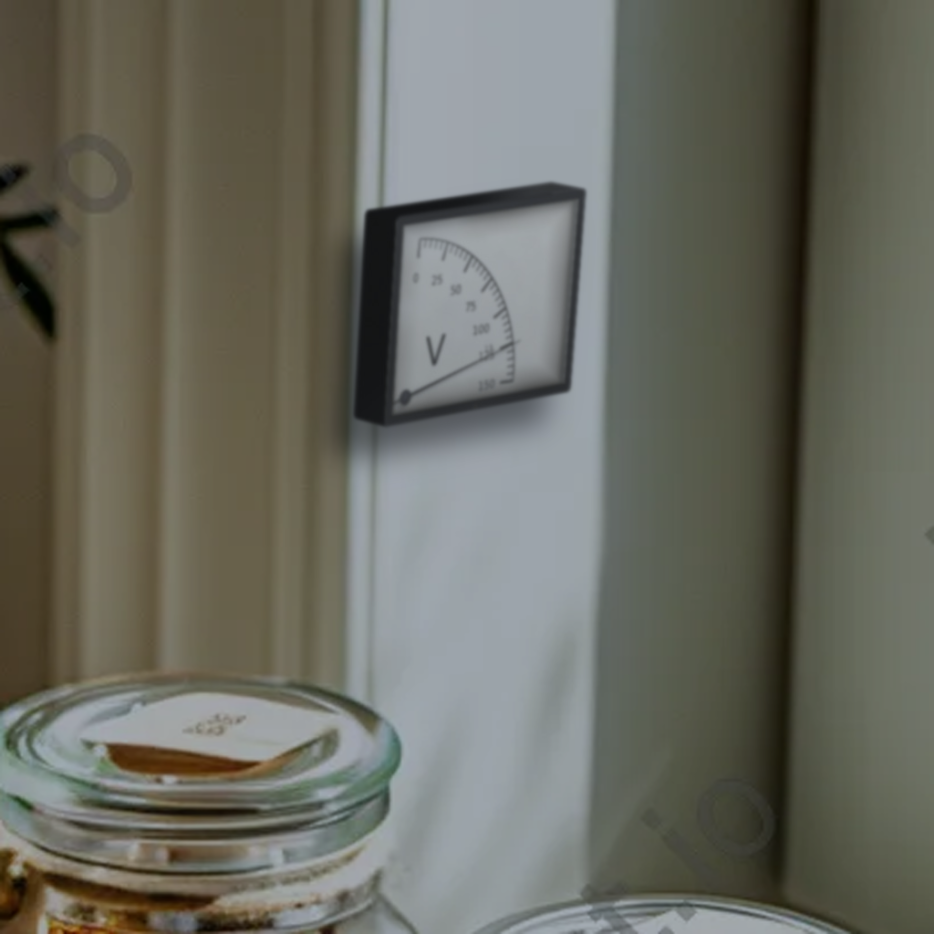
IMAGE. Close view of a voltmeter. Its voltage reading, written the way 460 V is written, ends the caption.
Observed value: 125 V
